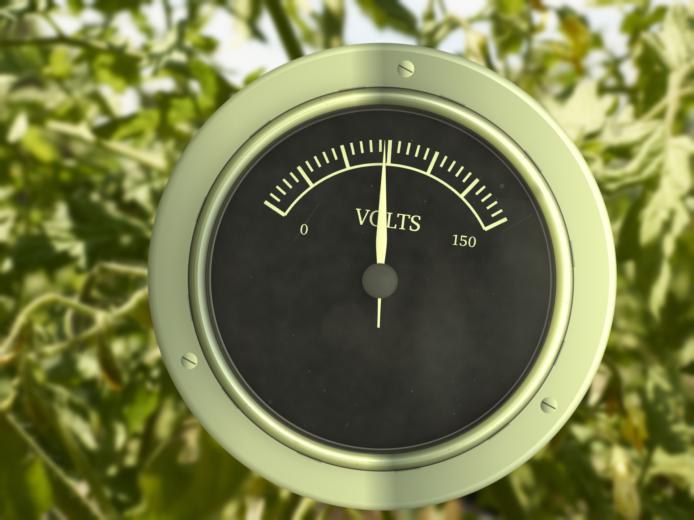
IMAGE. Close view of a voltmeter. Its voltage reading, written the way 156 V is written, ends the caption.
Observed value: 72.5 V
